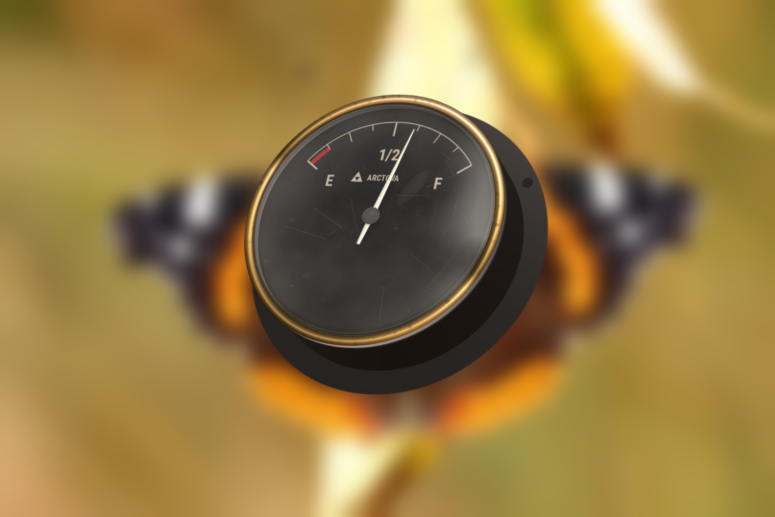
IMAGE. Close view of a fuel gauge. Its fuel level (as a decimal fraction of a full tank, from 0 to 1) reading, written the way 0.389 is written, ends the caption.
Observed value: 0.625
